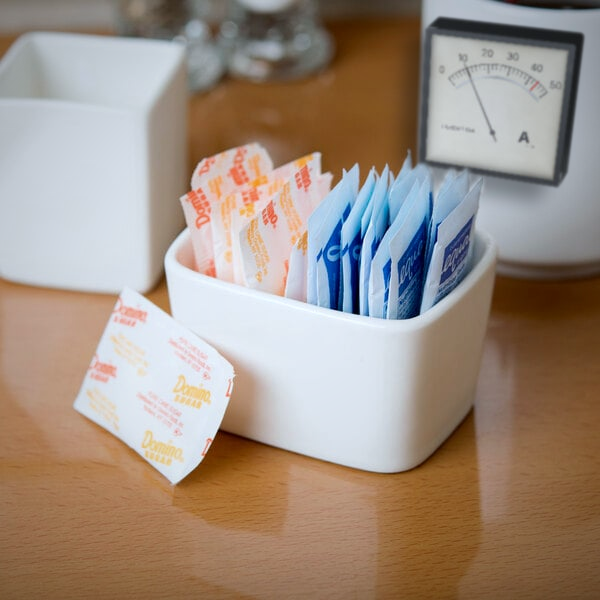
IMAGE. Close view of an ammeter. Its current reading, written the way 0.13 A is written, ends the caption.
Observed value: 10 A
